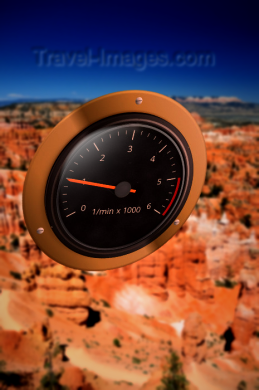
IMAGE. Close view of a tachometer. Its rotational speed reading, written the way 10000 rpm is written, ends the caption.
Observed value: 1000 rpm
